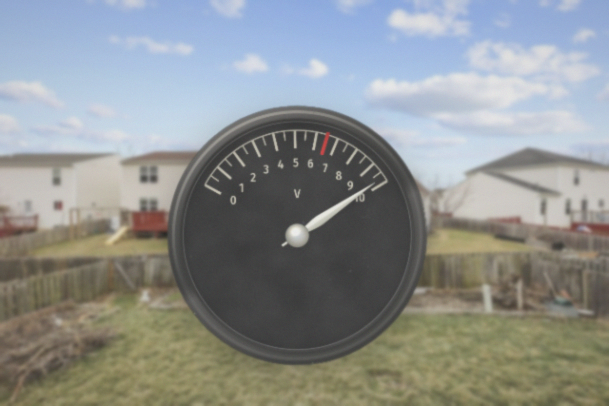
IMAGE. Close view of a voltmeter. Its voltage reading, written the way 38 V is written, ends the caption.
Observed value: 9.75 V
